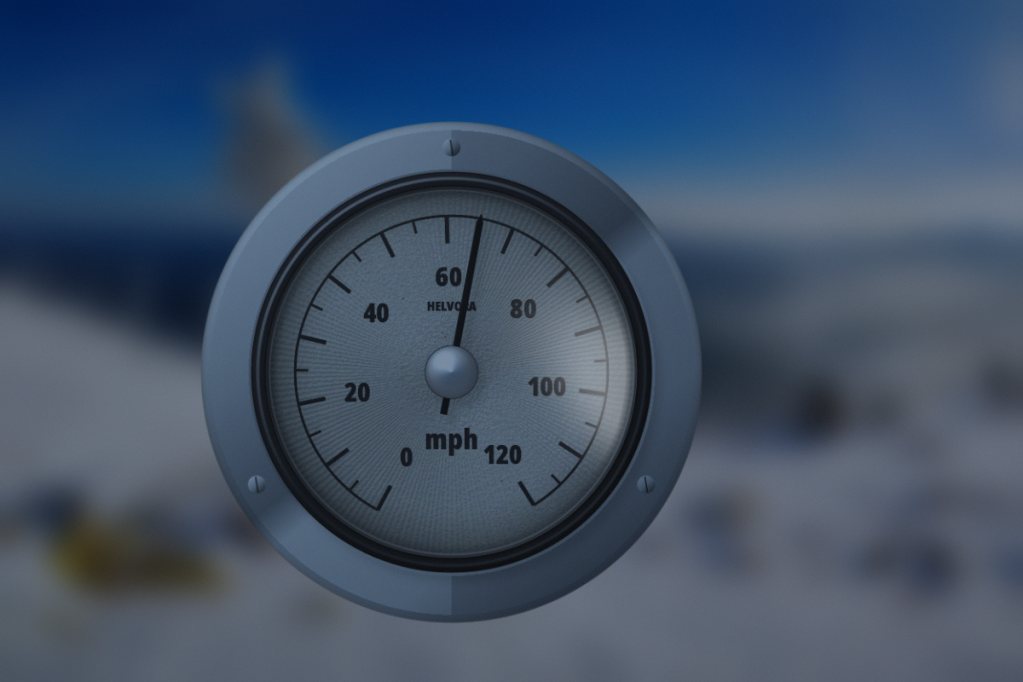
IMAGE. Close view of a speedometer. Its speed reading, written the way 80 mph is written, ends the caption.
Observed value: 65 mph
